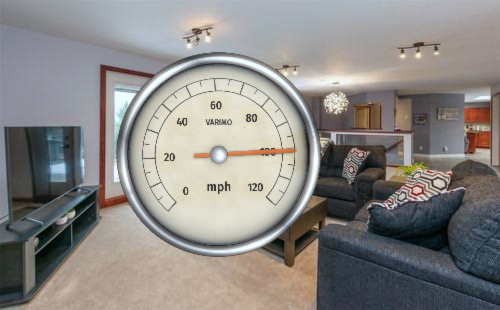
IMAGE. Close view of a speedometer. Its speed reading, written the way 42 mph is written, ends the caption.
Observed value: 100 mph
